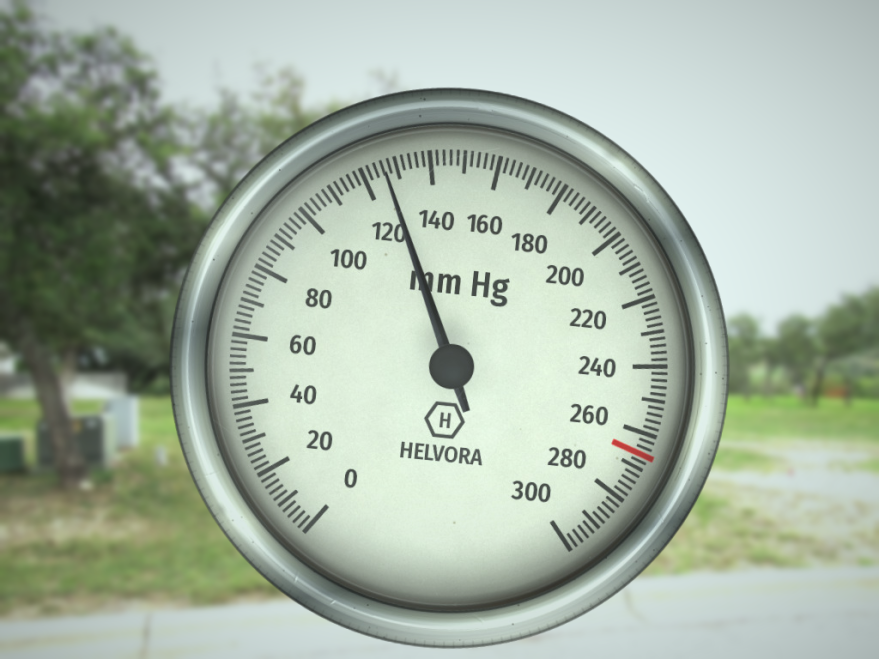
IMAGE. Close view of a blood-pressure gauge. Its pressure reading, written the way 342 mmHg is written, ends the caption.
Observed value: 126 mmHg
